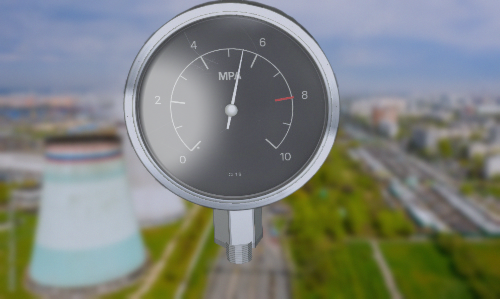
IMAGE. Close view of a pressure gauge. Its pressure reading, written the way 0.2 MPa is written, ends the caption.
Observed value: 5.5 MPa
